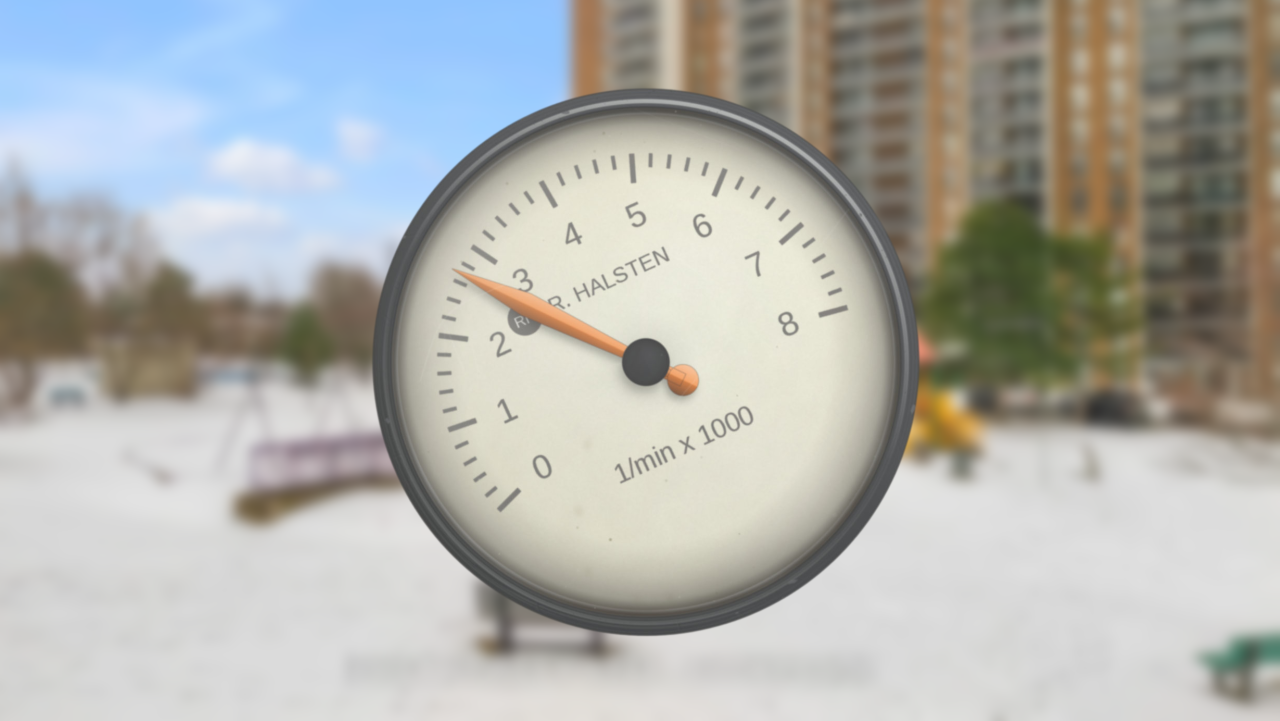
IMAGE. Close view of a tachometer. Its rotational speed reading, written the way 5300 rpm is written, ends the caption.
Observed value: 2700 rpm
